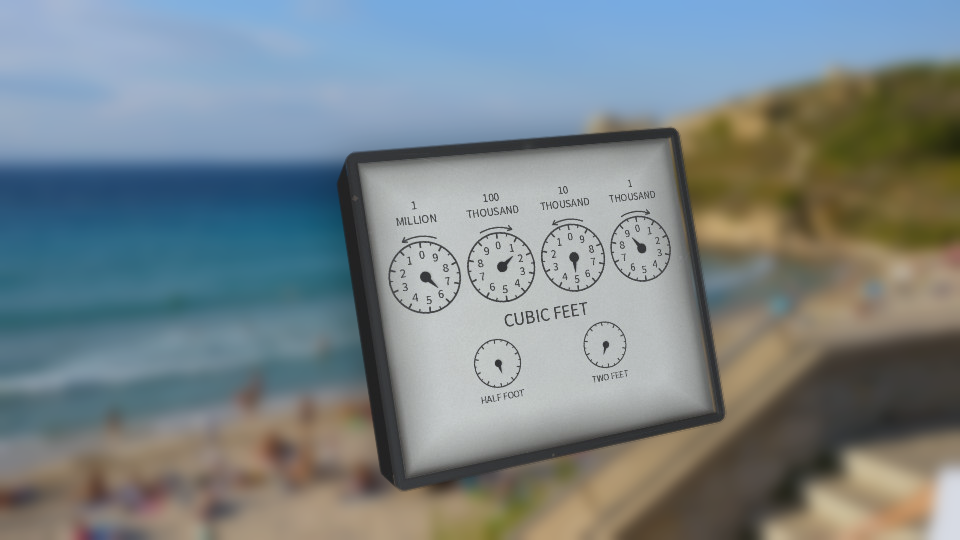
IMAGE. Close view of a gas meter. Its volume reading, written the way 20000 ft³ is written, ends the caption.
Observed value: 614900 ft³
